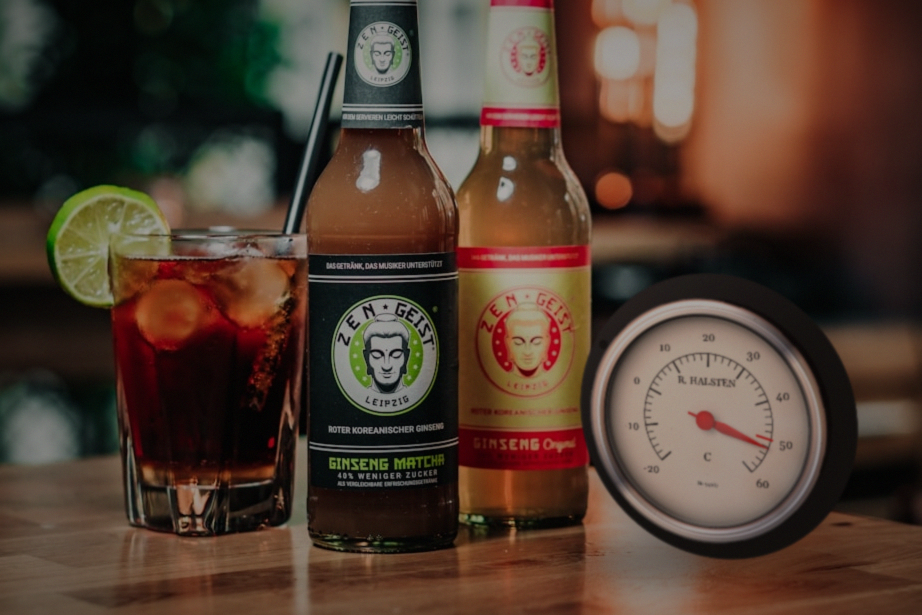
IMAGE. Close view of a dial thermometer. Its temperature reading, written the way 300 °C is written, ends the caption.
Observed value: 52 °C
